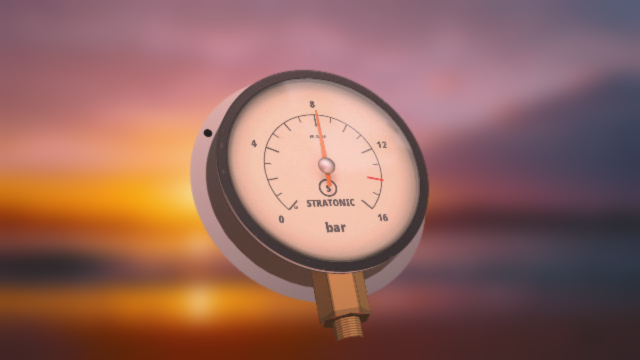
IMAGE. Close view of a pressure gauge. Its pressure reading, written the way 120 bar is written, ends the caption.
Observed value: 8 bar
